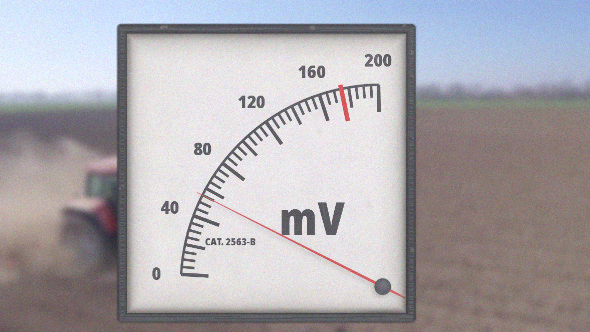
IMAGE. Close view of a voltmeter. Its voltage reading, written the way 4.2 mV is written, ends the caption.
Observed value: 55 mV
